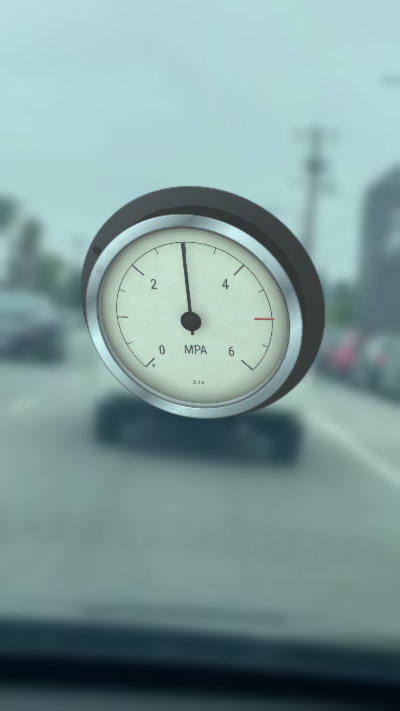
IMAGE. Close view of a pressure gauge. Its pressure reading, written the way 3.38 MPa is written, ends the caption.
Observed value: 3 MPa
